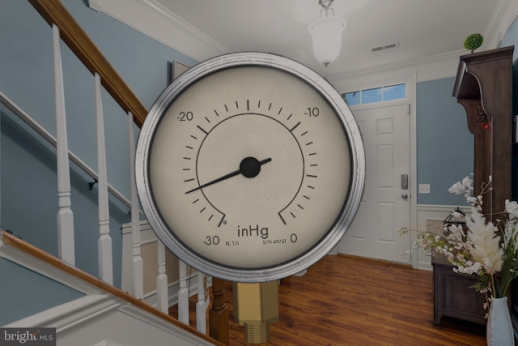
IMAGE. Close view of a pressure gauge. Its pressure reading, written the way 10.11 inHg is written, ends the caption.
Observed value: -26 inHg
